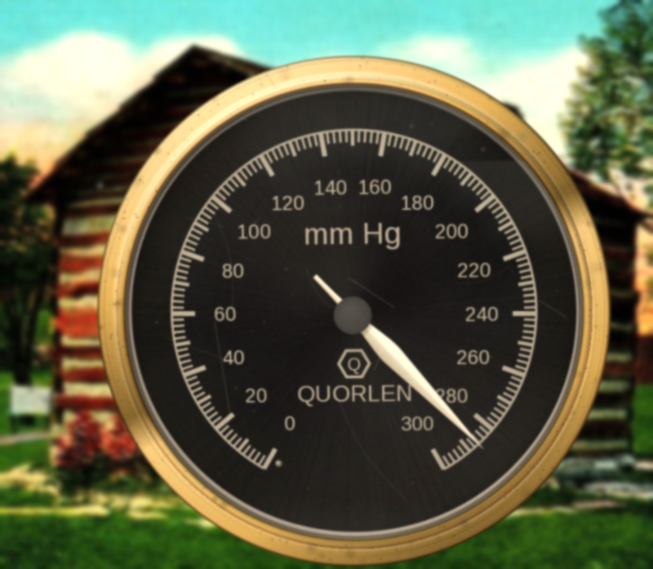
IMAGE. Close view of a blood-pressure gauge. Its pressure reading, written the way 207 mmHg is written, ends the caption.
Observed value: 286 mmHg
